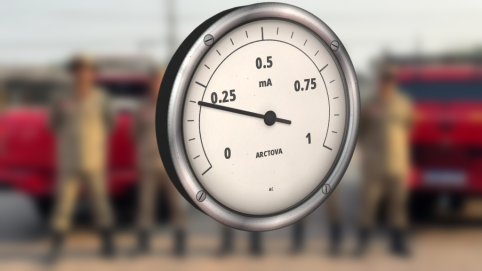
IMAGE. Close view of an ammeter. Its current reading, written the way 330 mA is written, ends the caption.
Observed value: 0.2 mA
